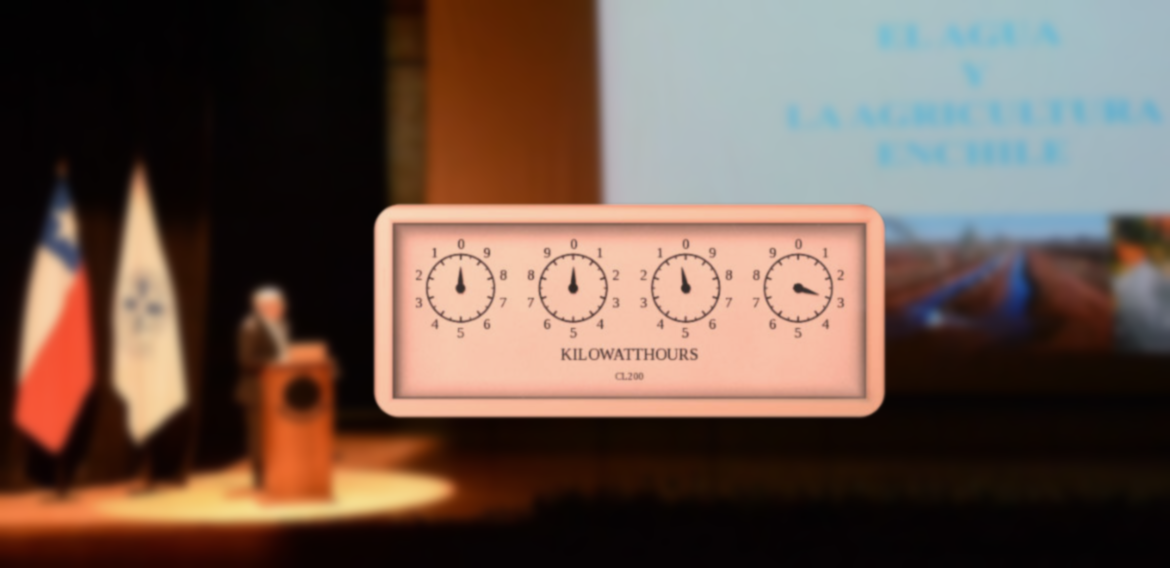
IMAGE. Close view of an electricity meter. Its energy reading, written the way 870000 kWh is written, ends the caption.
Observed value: 3 kWh
